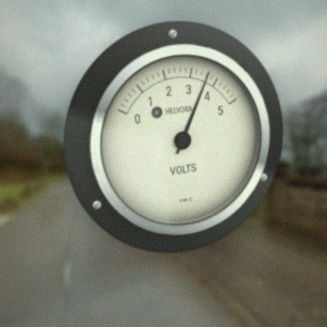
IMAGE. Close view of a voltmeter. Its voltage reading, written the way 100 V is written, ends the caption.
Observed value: 3.6 V
